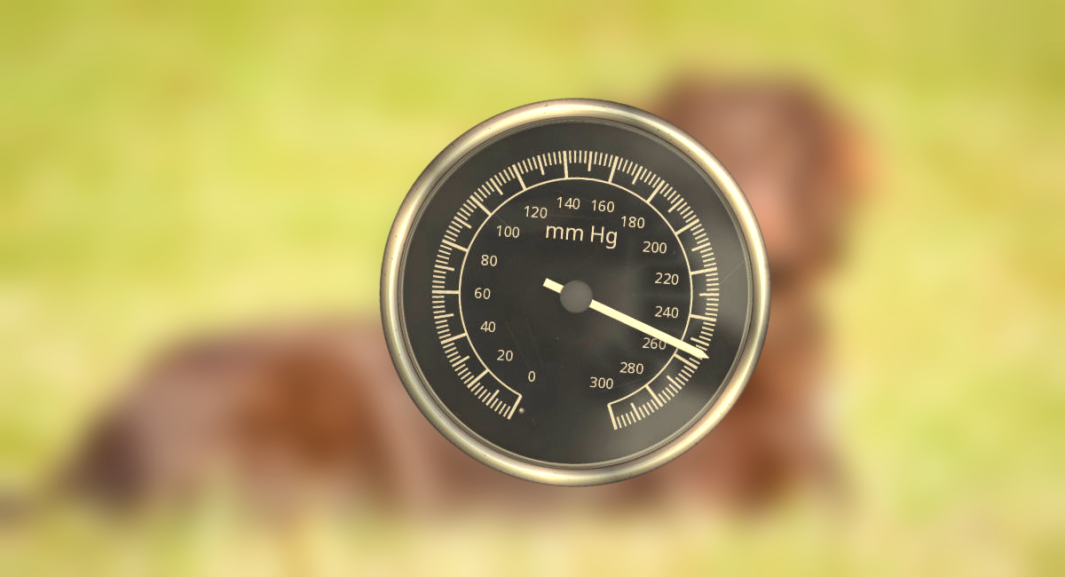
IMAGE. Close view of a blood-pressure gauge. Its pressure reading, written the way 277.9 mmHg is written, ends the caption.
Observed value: 254 mmHg
